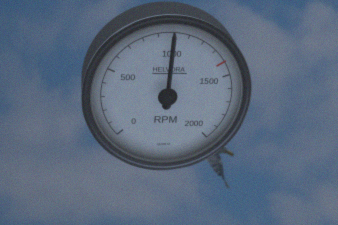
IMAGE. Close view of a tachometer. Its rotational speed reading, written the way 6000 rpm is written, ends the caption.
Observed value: 1000 rpm
